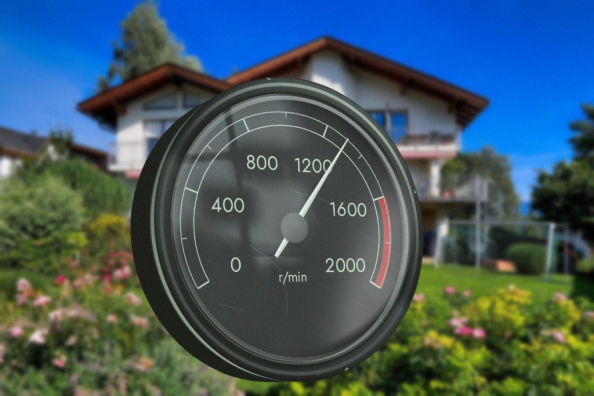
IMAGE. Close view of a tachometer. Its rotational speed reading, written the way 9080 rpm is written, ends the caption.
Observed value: 1300 rpm
